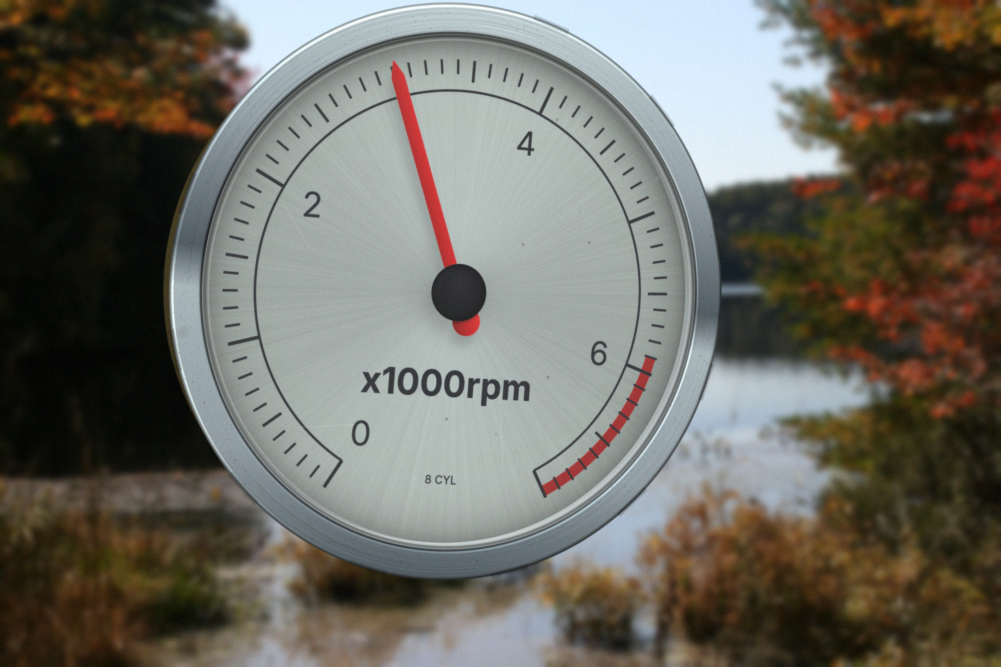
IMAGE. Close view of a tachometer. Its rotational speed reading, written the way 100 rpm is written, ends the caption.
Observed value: 3000 rpm
